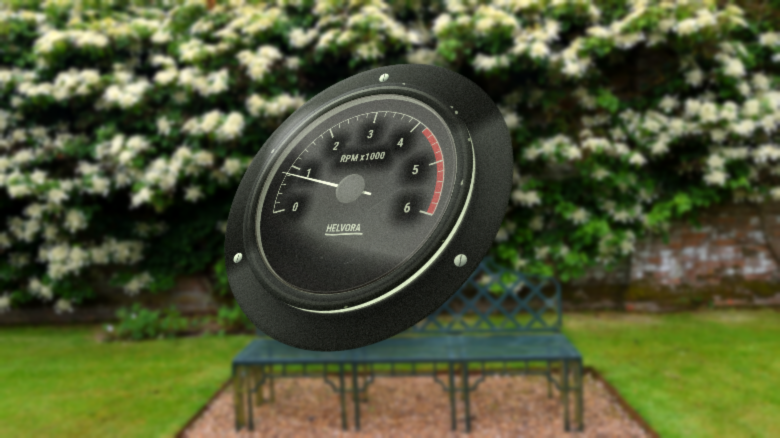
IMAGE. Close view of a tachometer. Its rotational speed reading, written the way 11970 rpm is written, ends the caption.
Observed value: 800 rpm
